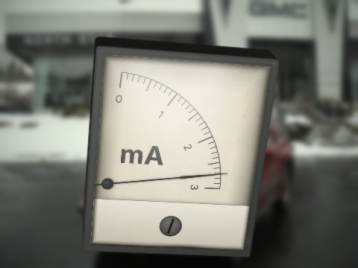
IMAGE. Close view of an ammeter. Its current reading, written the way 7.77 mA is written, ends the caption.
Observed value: 2.7 mA
